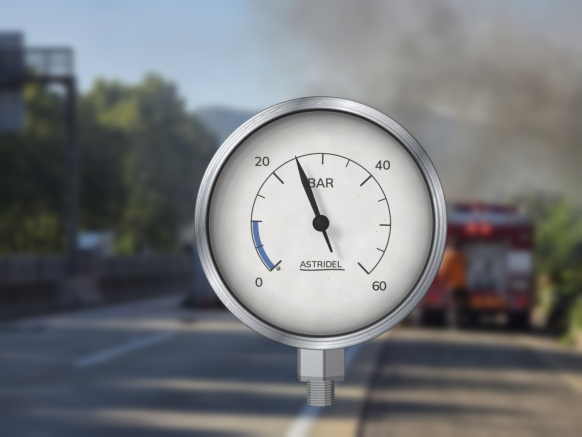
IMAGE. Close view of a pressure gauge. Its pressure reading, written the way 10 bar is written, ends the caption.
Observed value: 25 bar
